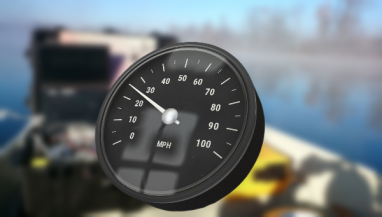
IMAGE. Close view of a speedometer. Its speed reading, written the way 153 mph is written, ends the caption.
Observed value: 25 mph
